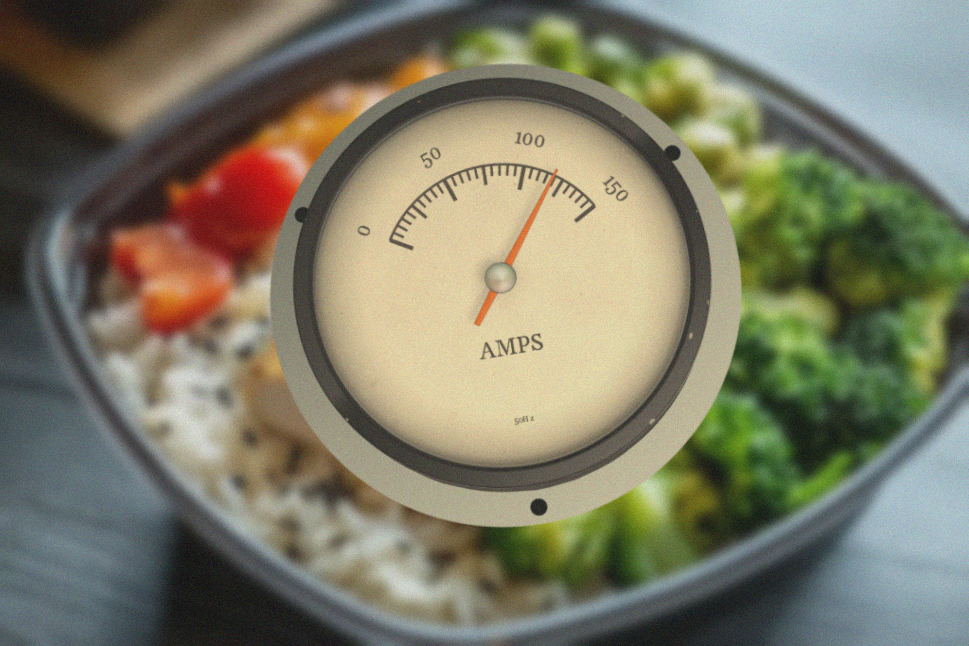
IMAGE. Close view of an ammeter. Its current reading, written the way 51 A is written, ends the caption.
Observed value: 120 A
